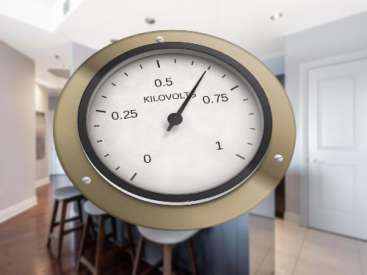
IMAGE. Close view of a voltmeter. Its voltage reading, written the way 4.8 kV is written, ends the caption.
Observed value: 0.65 kV
